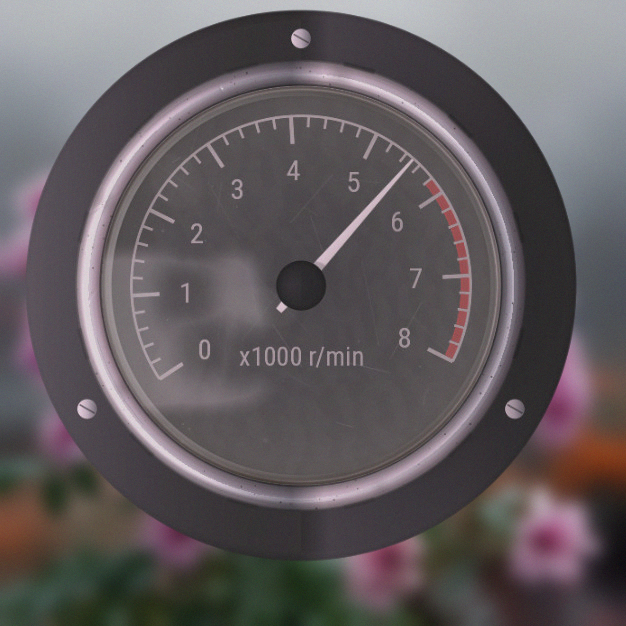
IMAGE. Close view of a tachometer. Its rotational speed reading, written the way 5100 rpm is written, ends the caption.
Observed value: 5500 rpm
